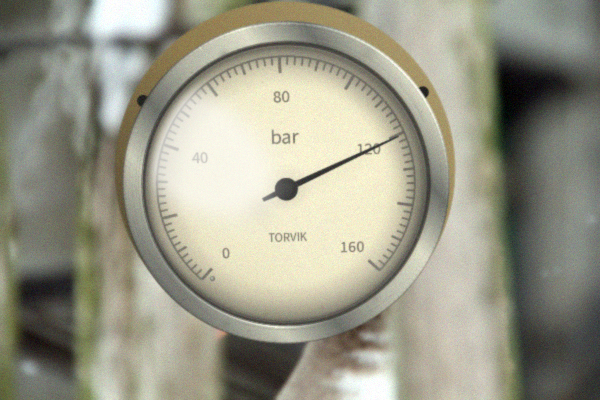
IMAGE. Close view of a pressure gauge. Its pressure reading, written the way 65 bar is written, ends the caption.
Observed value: 120 bar
